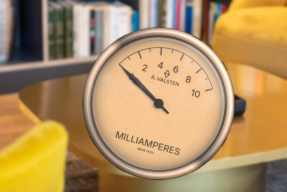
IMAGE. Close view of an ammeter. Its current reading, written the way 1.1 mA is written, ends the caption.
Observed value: 0 mA
